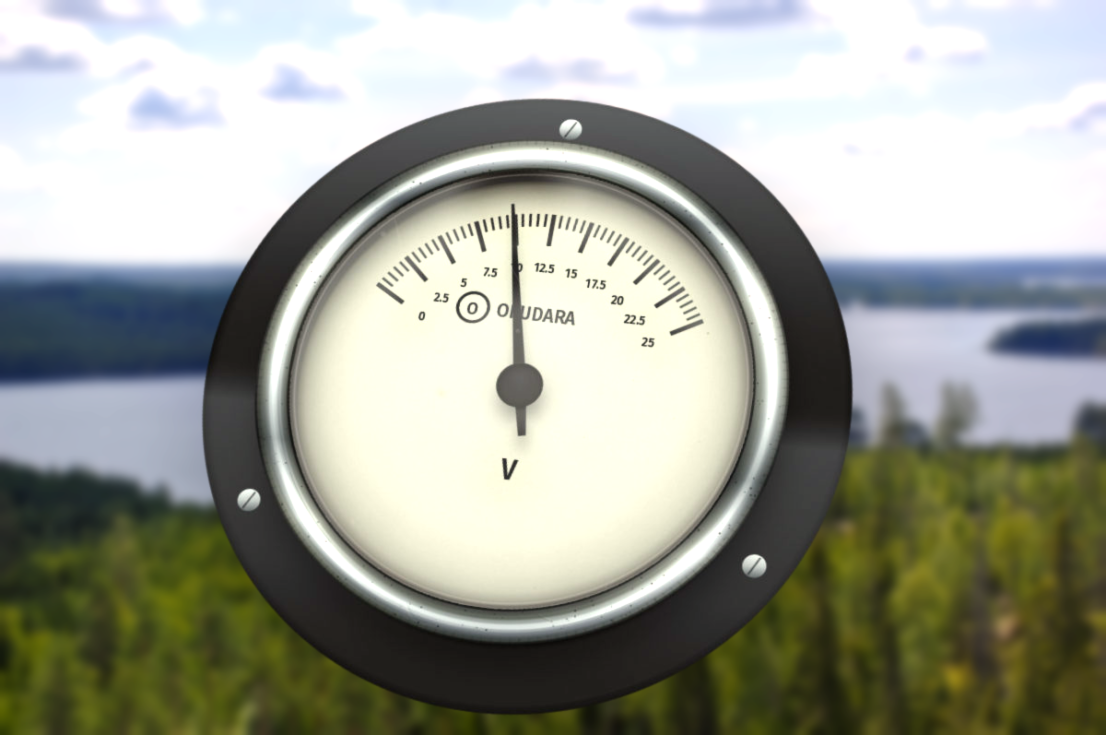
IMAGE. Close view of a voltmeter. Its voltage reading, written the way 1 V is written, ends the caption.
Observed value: 10 V
